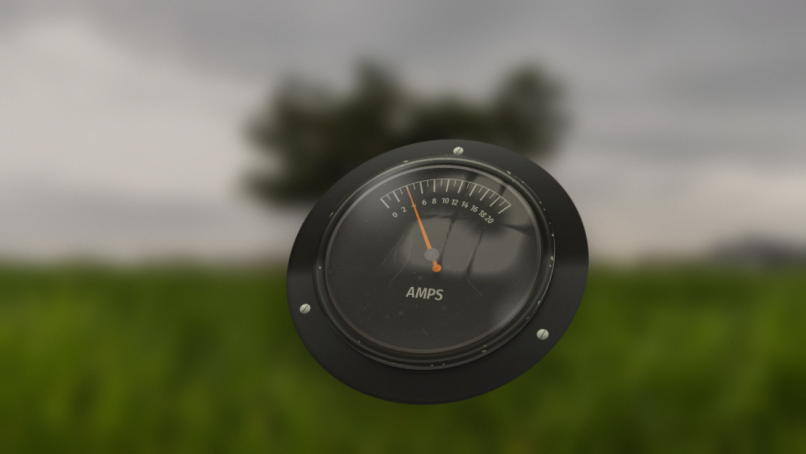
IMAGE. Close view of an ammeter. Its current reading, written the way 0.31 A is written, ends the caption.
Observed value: 4 A
